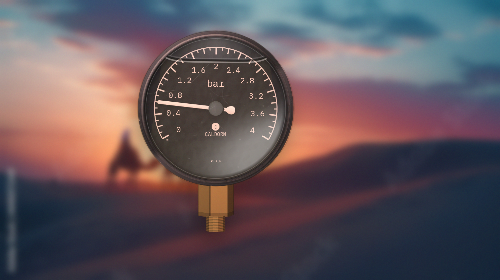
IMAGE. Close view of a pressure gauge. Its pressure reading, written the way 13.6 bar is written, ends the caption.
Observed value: 0.6 bar
